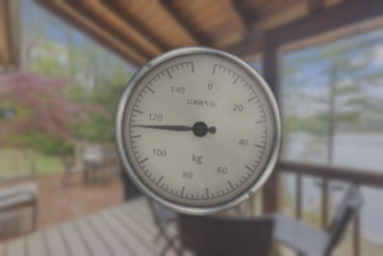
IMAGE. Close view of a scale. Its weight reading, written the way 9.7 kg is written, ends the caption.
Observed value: 114 kg
